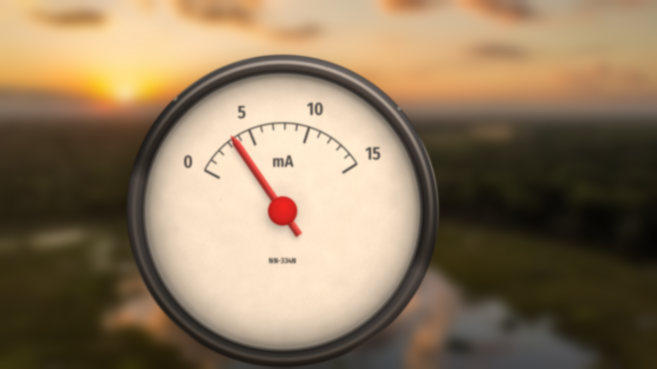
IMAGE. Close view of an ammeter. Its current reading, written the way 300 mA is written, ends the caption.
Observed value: 3.5 mA
